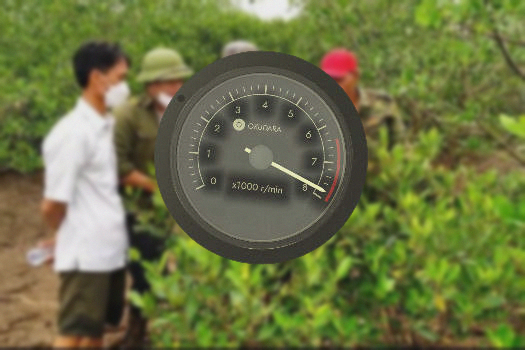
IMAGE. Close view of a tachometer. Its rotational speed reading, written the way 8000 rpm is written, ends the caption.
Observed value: 7800 rpm
